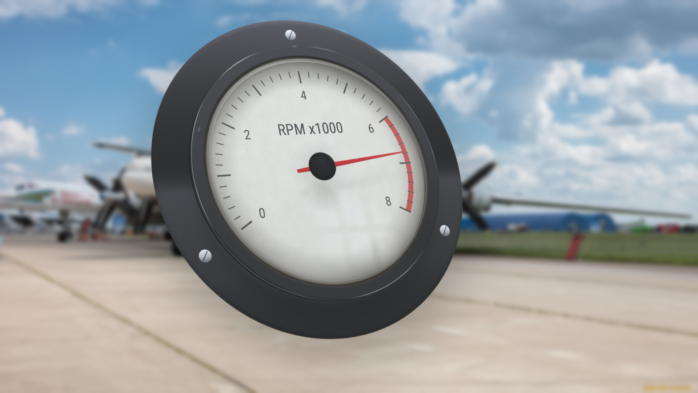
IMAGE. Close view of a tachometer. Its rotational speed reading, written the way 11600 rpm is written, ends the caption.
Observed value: 6800 rpm
